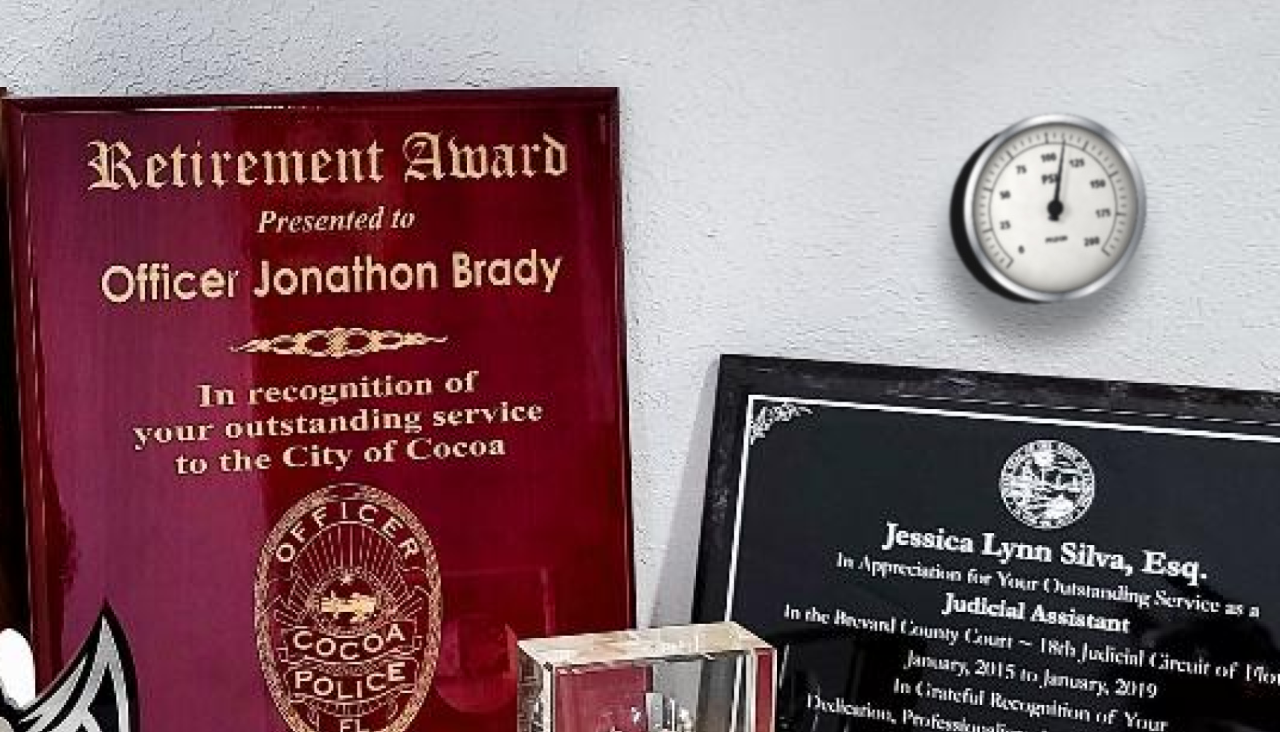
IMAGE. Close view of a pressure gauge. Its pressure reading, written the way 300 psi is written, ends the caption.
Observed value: 110 psi
